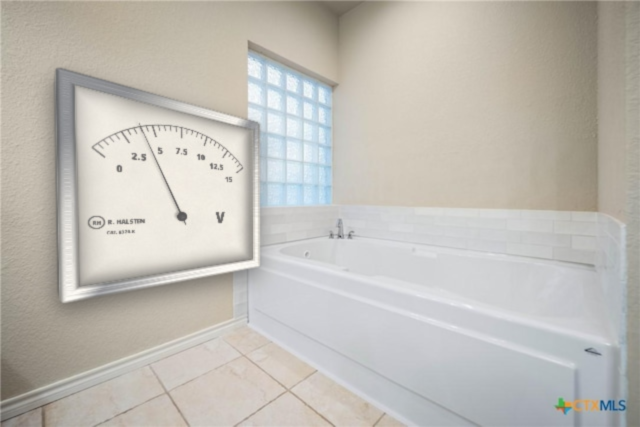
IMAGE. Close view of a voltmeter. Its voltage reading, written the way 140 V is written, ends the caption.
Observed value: 4 V
